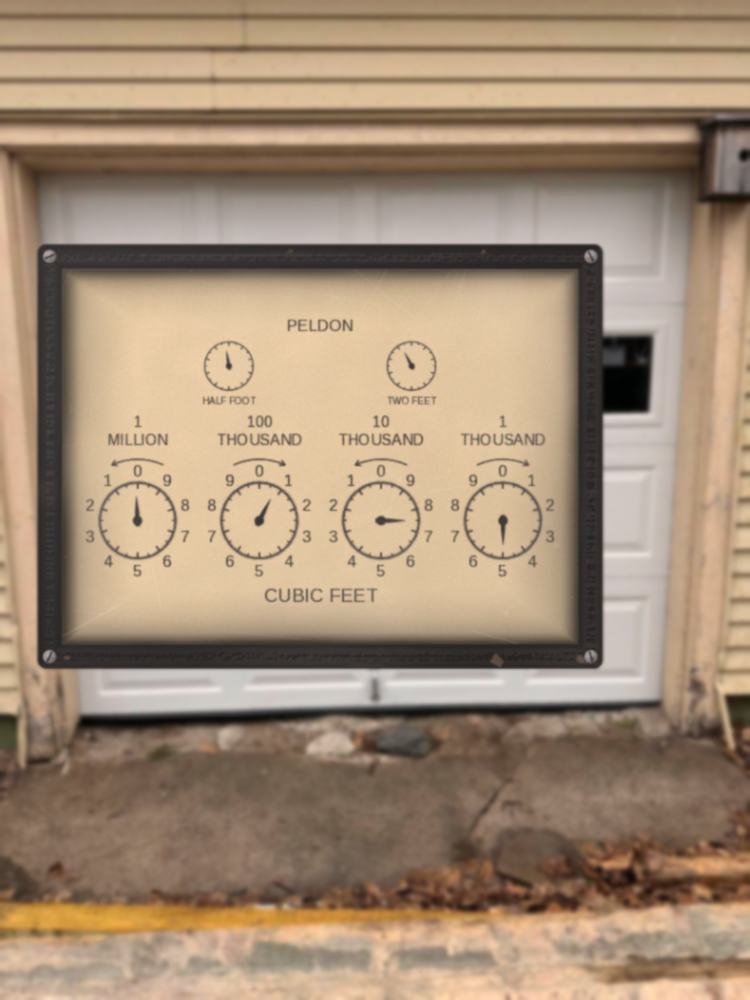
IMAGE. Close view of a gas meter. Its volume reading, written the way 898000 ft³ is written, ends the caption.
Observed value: 7500 ft³
